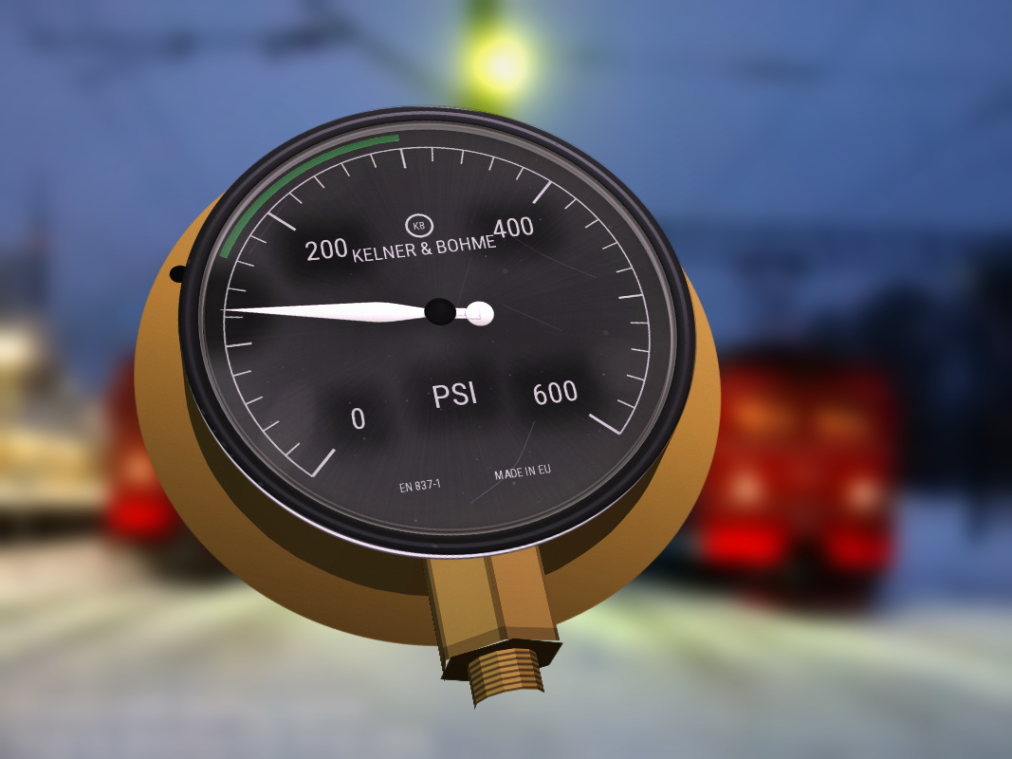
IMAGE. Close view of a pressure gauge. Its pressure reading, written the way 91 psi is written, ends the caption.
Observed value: 120 psi
